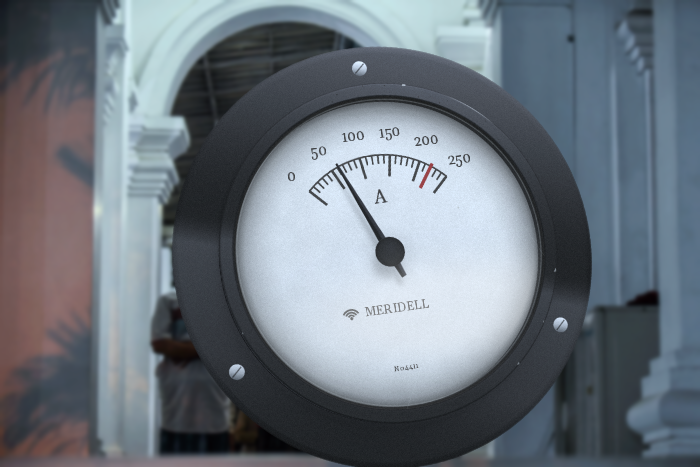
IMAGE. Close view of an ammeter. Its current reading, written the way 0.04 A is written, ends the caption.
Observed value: 60 A
